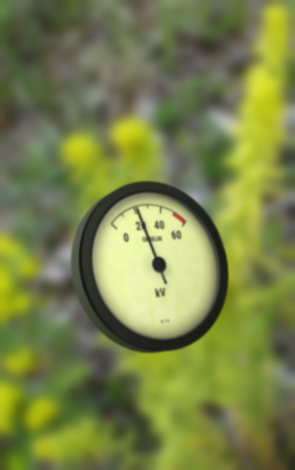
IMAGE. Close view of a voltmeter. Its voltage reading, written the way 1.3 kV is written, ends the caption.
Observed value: 20 kV
